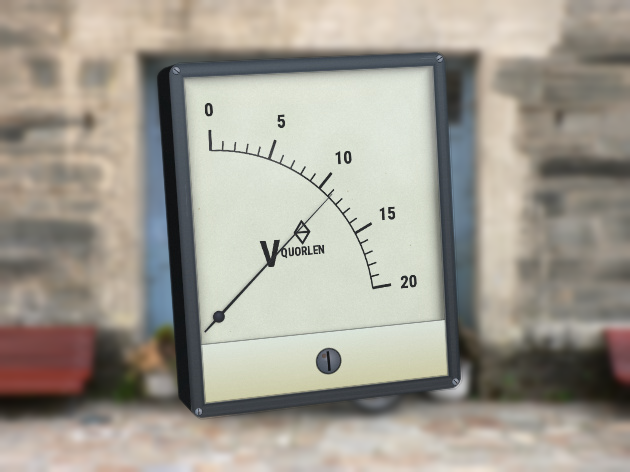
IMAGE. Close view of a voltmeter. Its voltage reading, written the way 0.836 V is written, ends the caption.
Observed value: 11 V
